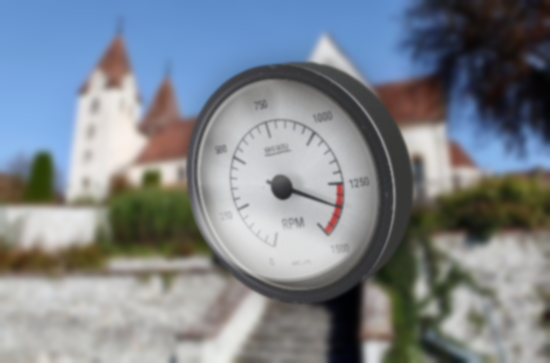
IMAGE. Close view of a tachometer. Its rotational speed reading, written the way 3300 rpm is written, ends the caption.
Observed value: 1350 rpm
